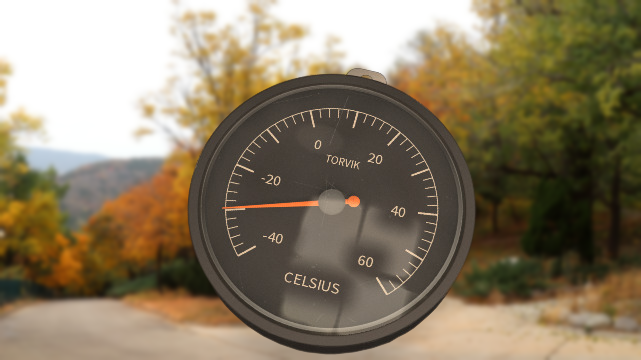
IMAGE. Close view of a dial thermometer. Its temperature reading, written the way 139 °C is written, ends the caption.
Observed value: -30 °C
